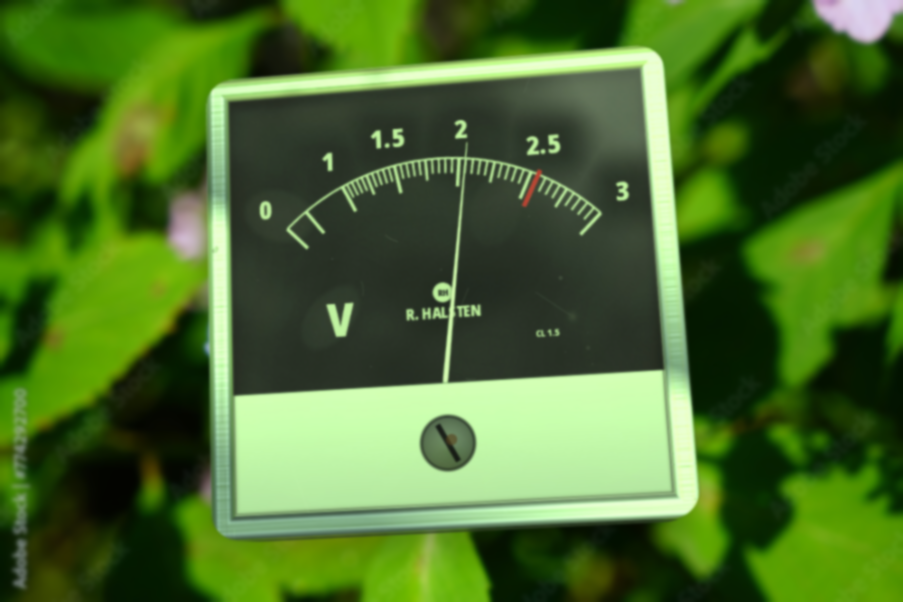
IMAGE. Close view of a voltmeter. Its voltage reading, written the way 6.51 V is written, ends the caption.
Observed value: 2.05 V
